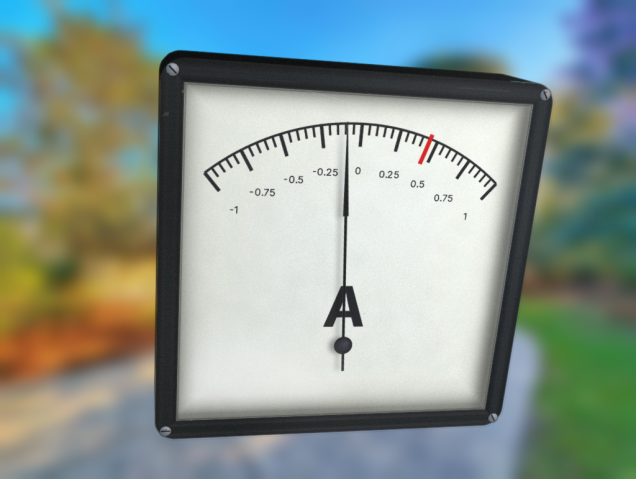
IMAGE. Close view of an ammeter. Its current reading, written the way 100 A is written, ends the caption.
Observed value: -0.1 A
